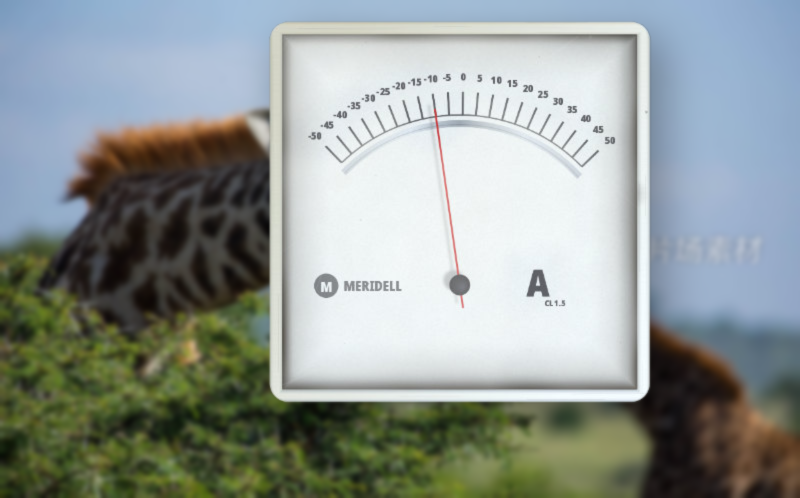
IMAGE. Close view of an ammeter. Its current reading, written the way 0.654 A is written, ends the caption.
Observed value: -10 A
